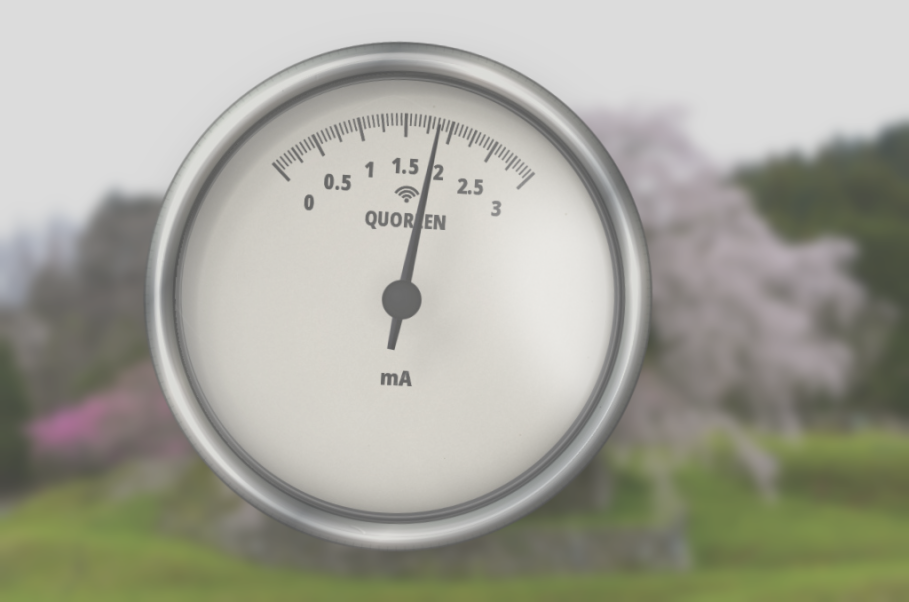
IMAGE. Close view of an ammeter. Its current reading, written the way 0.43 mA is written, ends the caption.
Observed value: 1.85 mA
